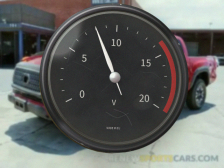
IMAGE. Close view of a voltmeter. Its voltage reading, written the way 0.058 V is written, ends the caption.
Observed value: 8 V
